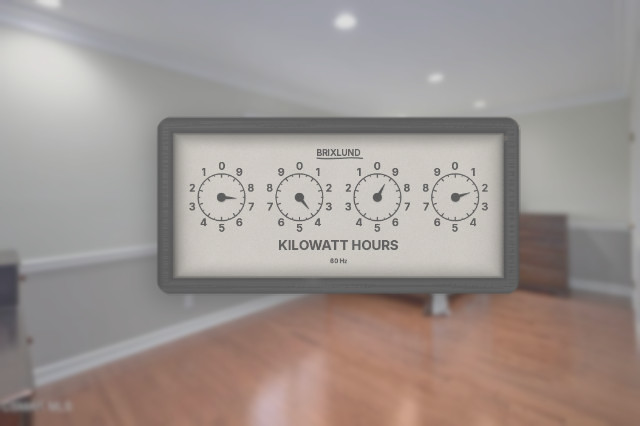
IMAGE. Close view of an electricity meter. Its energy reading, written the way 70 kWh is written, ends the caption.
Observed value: 7392 kWh
